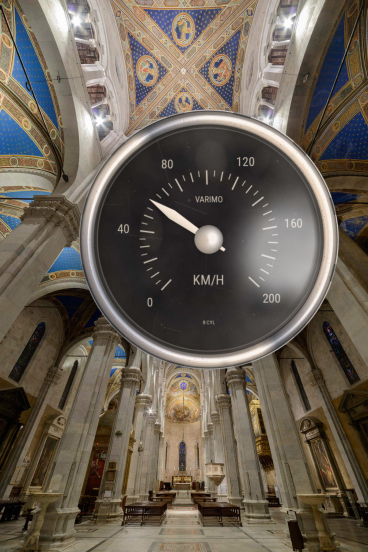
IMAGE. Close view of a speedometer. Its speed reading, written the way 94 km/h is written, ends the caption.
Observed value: 60 km/h
